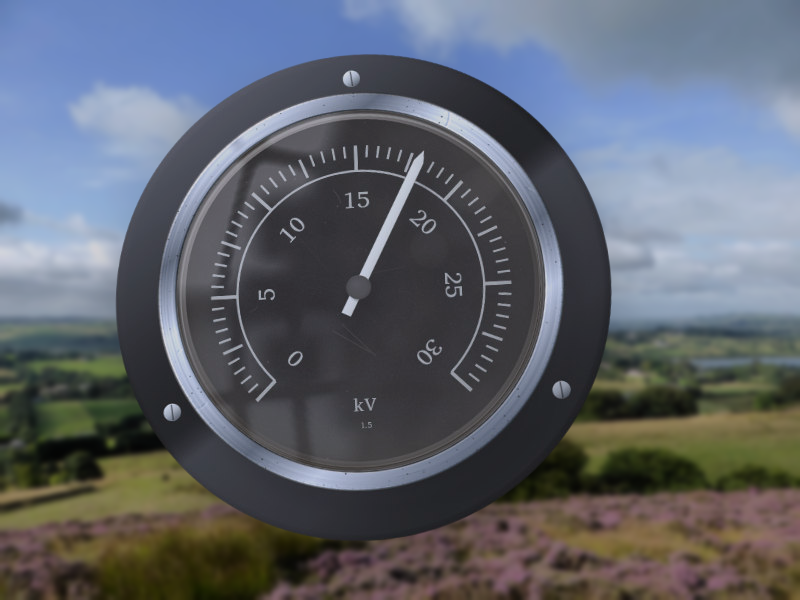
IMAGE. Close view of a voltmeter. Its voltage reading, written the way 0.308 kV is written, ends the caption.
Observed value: 18 kV
